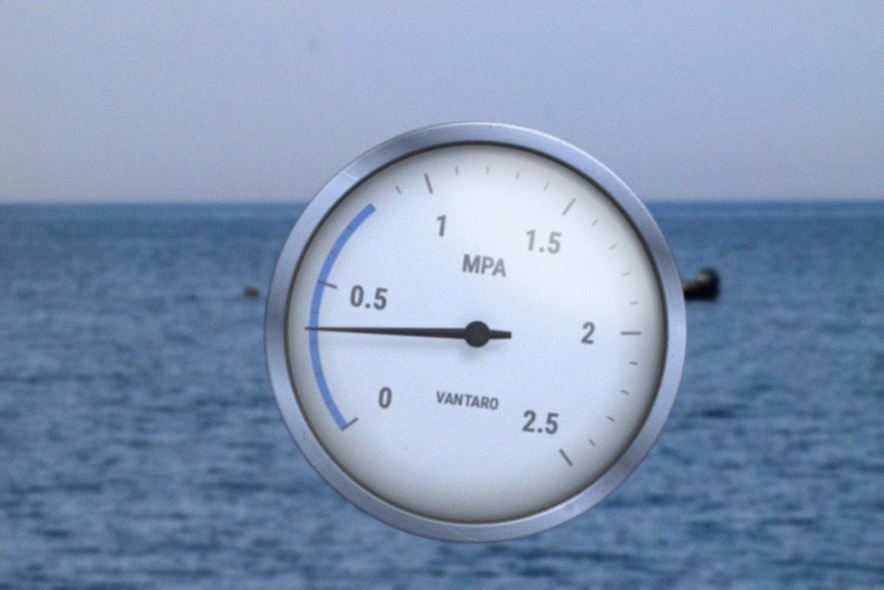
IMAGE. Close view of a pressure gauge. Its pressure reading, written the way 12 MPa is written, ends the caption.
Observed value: 0.35 MPa
